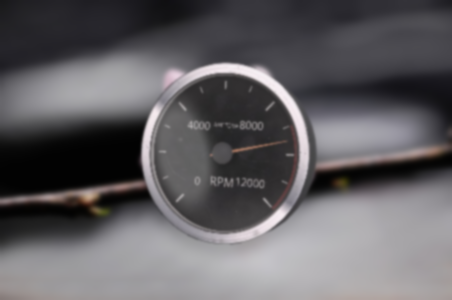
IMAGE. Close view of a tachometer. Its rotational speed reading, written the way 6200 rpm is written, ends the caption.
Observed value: 9500 rpm
